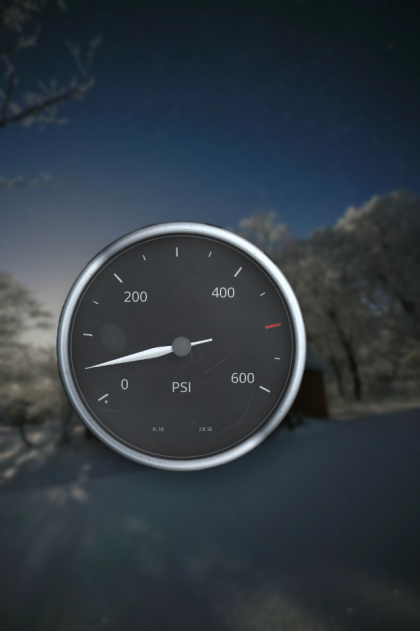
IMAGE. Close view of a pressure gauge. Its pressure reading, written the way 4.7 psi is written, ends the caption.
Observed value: 50 psi
